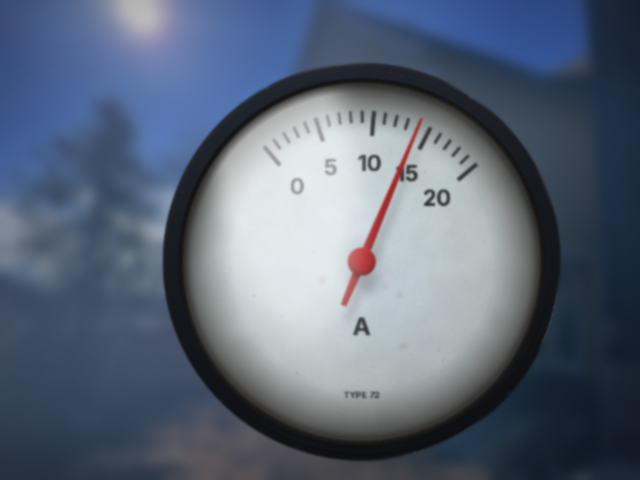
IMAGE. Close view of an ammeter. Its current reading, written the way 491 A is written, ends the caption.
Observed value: 14 A
